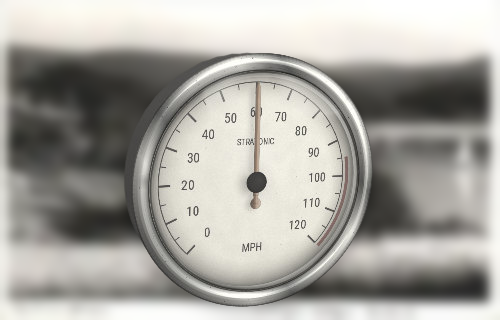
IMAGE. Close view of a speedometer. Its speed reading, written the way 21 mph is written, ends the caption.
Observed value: 60 mph
